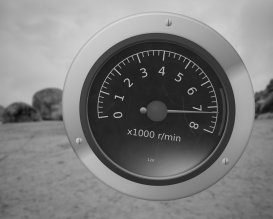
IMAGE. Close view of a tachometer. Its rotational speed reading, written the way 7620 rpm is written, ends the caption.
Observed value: 7200 rpm
